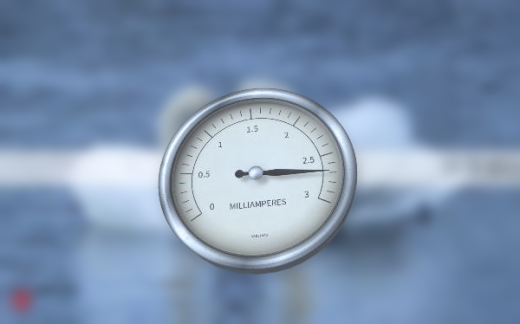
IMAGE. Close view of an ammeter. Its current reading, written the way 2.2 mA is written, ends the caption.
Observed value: 2.7 mA
